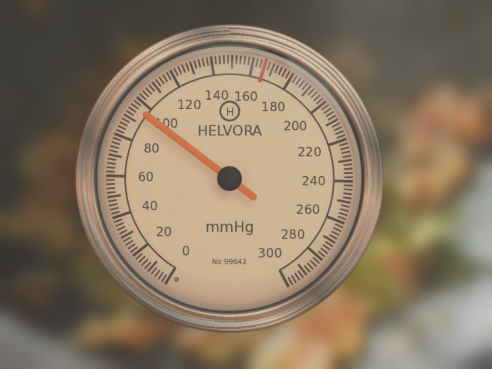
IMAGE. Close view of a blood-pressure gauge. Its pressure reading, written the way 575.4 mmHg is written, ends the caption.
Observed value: 96 mmHg
